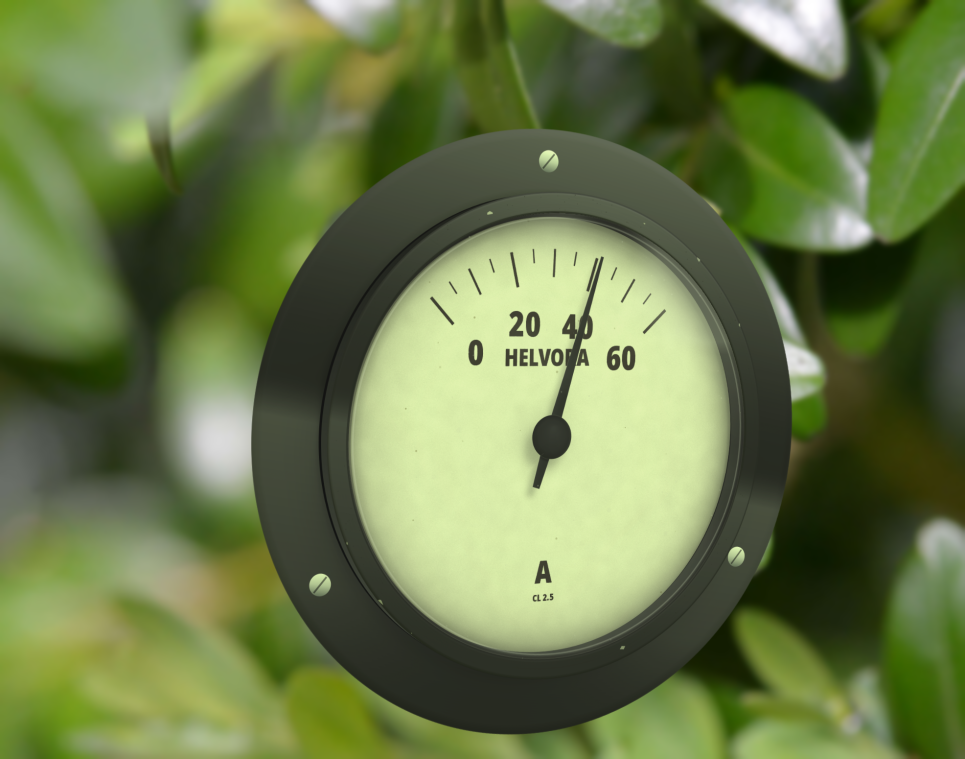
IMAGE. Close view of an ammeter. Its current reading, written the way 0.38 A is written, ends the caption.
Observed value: 40 A
